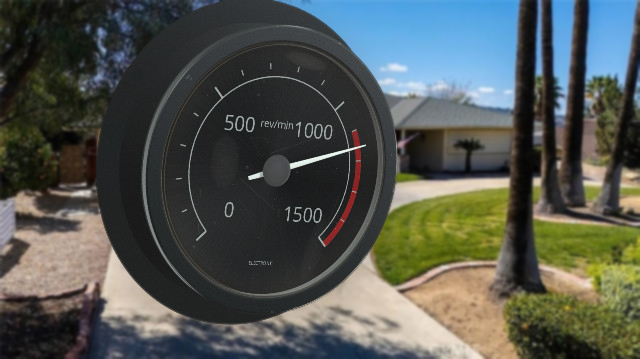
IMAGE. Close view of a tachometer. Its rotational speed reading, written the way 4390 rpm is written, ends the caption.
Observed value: 1150 rpm
